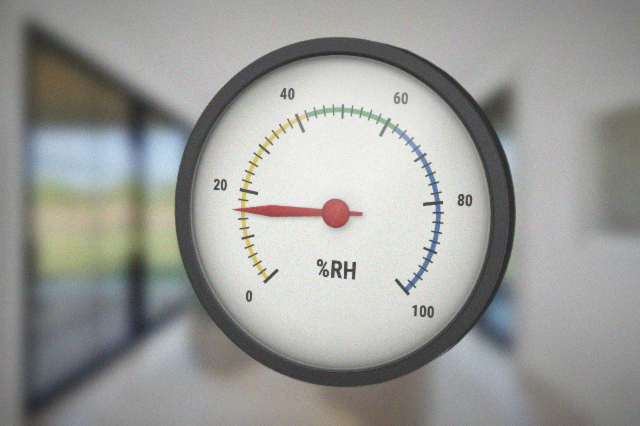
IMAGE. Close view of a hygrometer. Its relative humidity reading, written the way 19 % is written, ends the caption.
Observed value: 16 %
